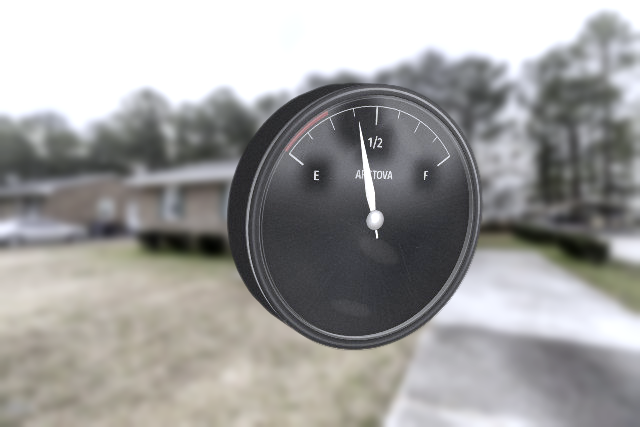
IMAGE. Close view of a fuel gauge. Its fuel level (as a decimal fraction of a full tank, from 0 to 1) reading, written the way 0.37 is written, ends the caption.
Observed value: 0.375
